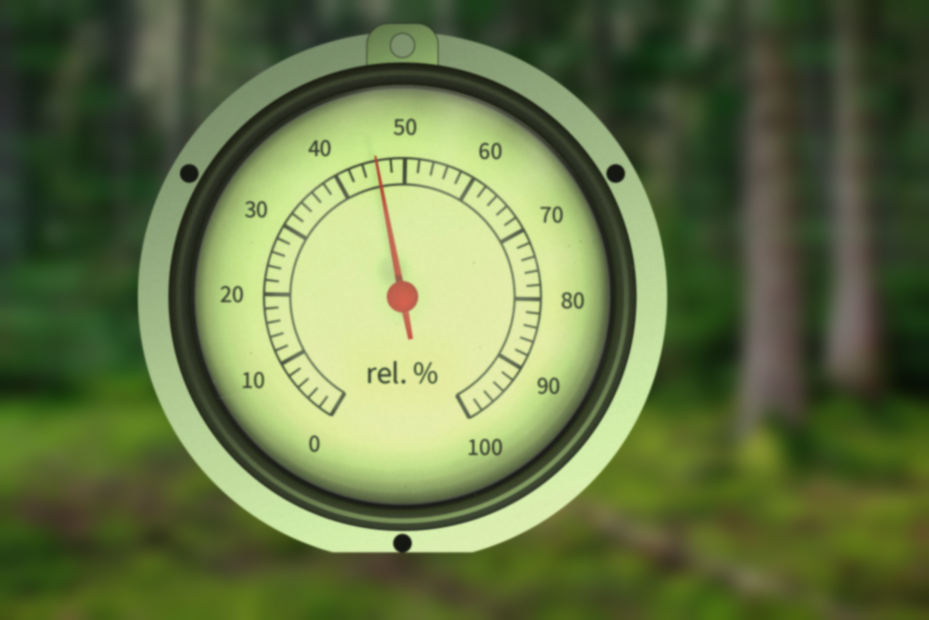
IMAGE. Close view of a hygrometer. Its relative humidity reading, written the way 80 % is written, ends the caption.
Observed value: 46 %
